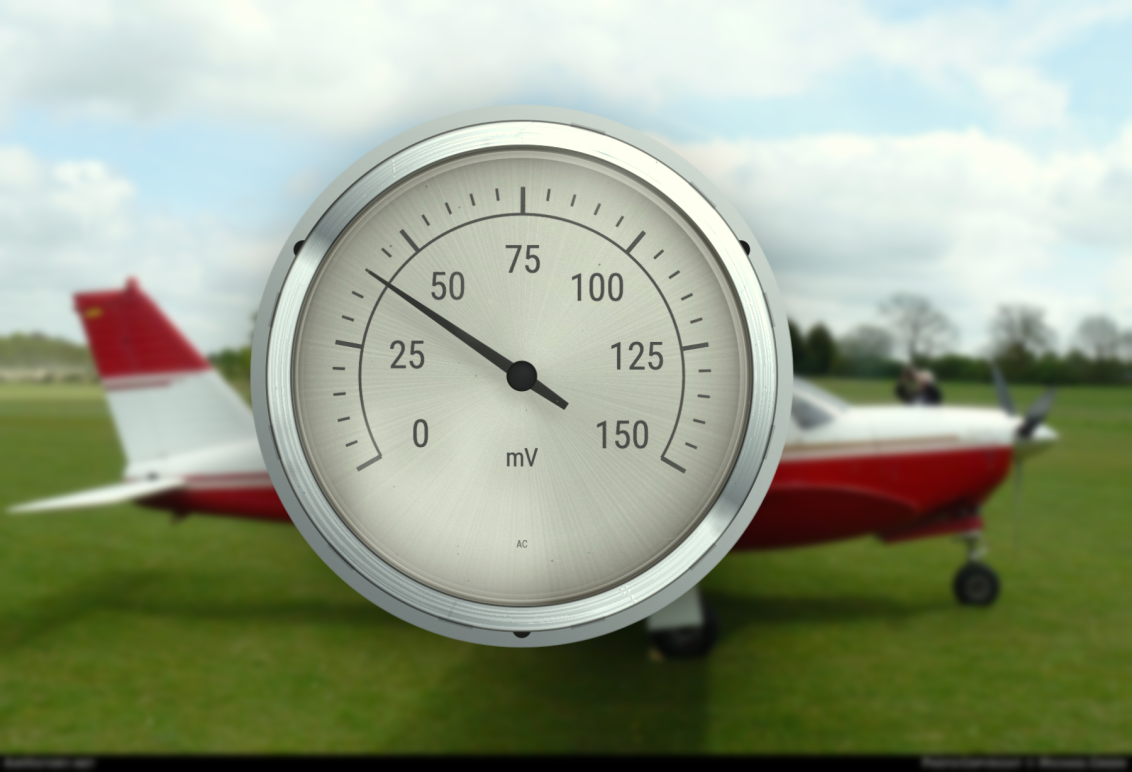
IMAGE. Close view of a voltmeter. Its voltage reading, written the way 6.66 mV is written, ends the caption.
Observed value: 40 mV
